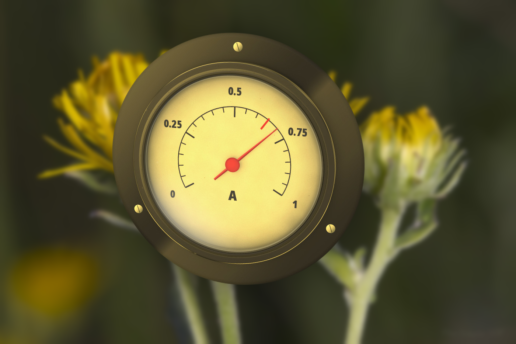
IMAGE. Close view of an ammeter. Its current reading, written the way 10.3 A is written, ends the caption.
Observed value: 0.7 A
